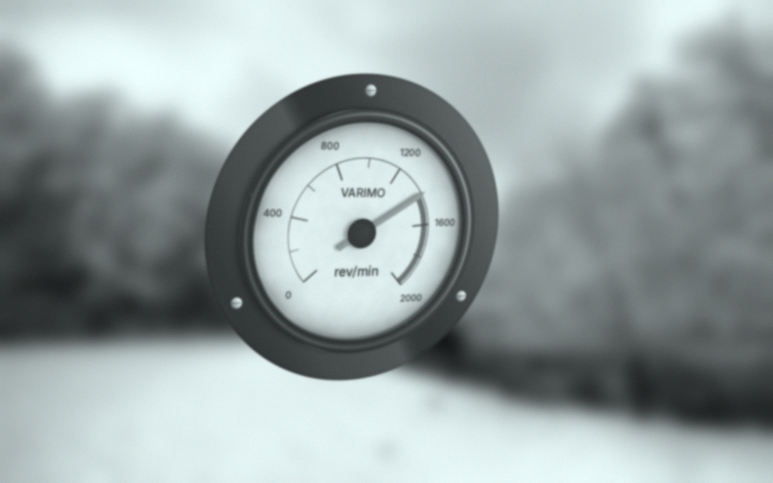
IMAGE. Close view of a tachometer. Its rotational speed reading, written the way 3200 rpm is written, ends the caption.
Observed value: 1400 rpm
